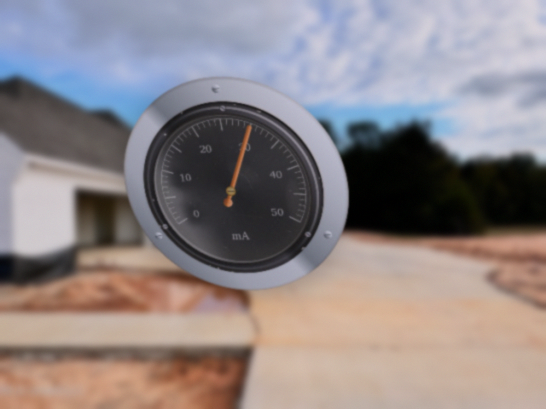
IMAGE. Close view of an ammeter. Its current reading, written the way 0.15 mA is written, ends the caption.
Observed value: 30 mA
